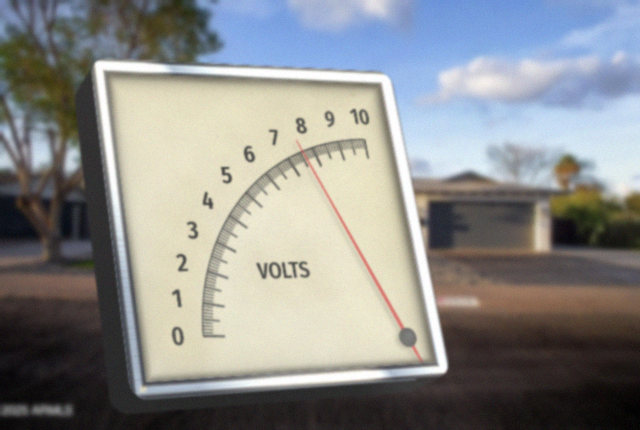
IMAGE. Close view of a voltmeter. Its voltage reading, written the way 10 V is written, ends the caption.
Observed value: 7.5 V
